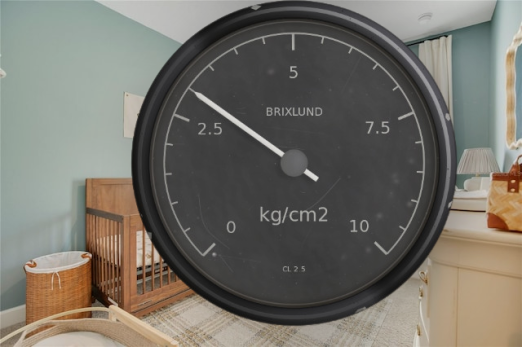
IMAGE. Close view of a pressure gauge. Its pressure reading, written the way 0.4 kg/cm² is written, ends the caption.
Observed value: 3 kg/cm²
